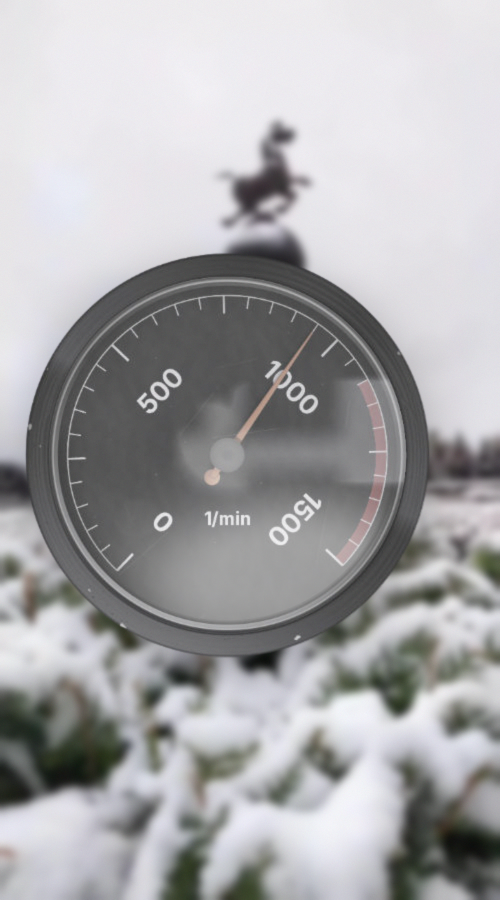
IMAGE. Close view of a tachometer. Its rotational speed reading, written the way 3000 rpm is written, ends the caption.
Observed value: 950 rpm
